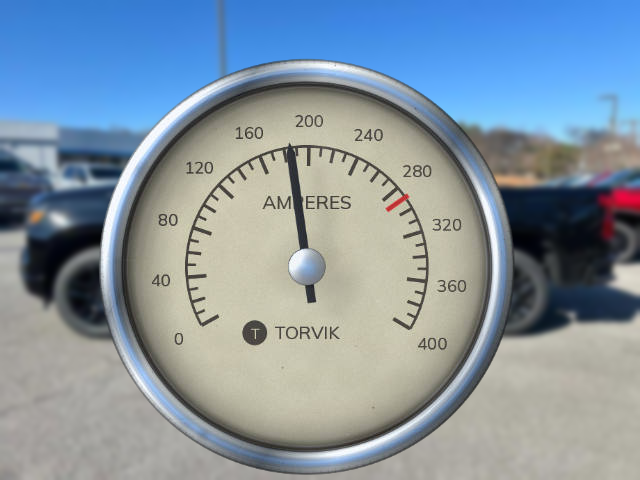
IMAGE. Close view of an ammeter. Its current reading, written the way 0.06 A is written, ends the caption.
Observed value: 185 A
